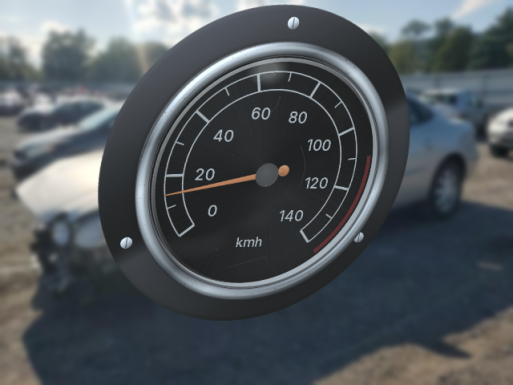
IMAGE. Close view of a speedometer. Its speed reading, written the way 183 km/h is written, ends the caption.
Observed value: 15 km/h
